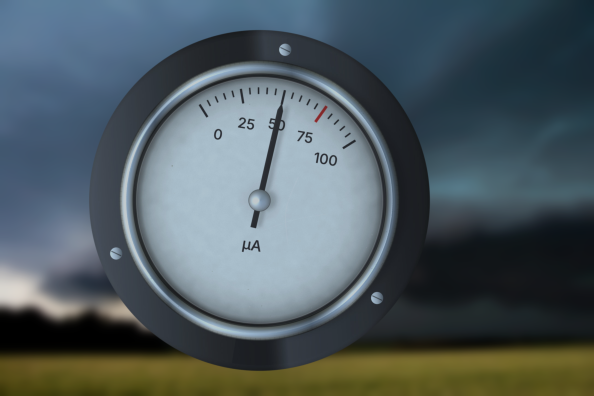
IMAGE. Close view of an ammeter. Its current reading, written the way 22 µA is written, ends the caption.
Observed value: 50 µA
